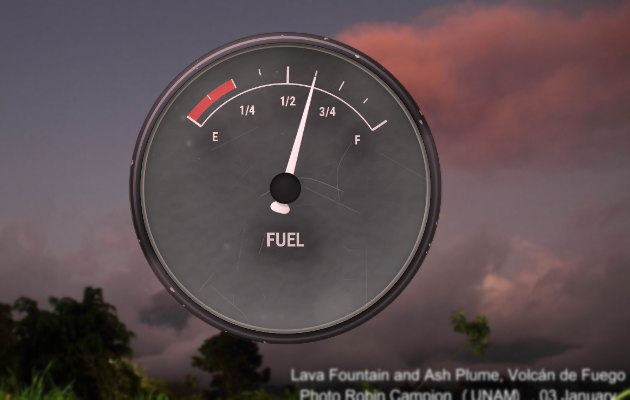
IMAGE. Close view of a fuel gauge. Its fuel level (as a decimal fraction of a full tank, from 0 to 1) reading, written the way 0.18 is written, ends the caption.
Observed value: 0.625
